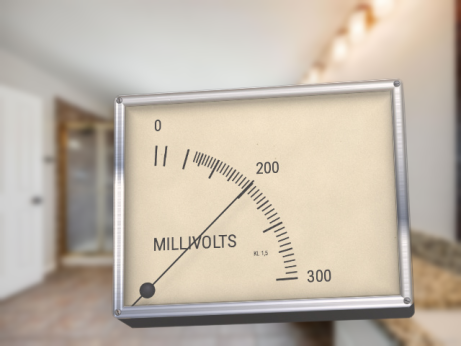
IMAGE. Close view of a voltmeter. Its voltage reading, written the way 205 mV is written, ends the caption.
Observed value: 200 mV
